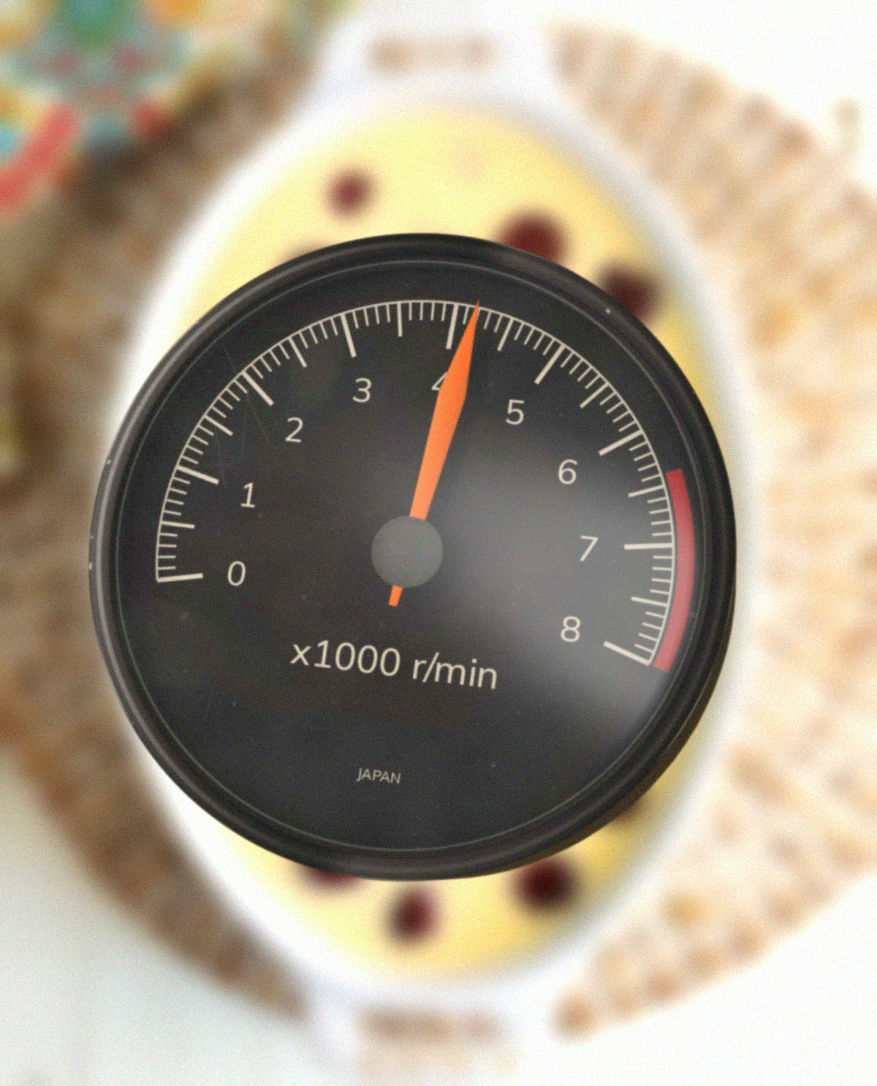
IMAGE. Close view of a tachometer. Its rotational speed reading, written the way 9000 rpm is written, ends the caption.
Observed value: 4200 rpm
